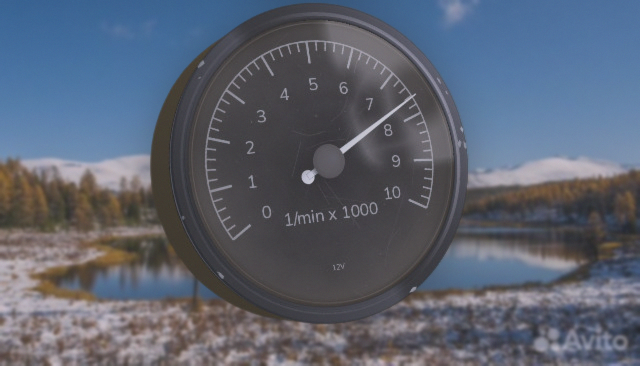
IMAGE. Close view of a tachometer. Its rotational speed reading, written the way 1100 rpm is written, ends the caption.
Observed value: 7600 rpm
